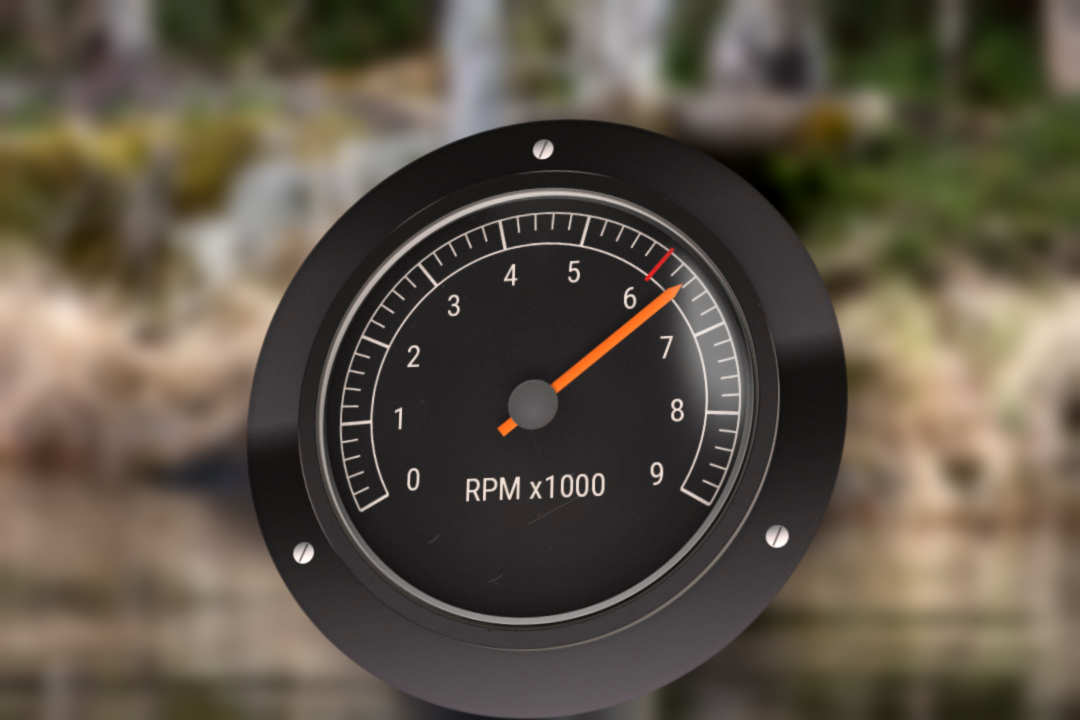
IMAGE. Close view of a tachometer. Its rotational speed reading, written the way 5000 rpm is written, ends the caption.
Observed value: 6400 rpm
